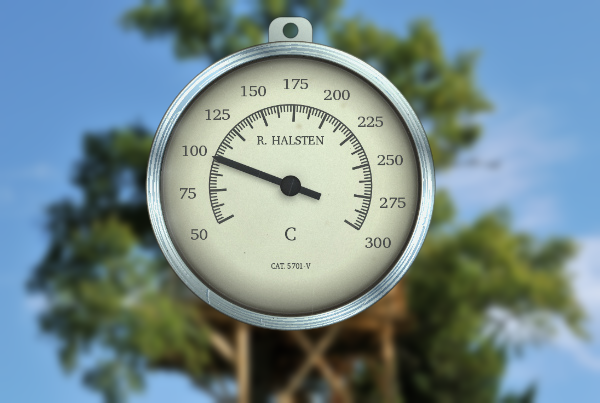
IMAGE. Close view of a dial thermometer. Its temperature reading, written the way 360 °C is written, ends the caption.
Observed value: 100 °C
